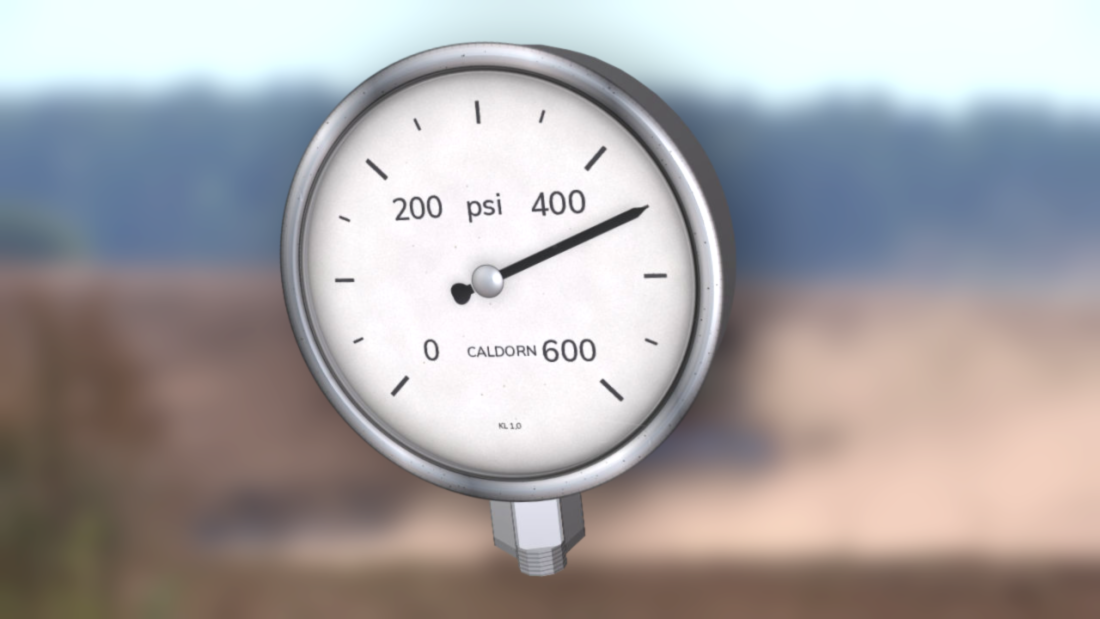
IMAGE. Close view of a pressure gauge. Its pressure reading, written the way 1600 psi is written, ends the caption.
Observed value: 450 psi
